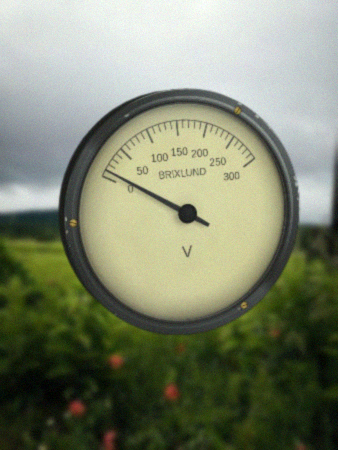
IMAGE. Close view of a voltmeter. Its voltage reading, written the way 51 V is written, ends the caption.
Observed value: 10 V
